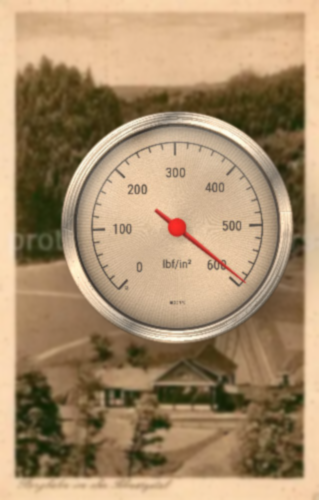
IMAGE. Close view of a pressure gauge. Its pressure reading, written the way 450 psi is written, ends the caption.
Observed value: 590 psi
